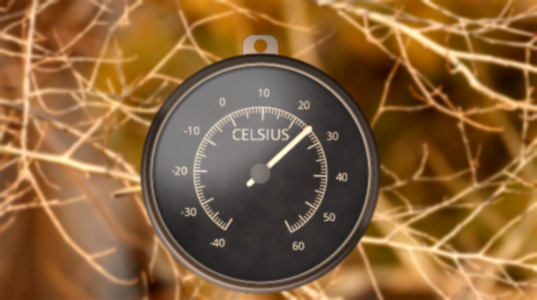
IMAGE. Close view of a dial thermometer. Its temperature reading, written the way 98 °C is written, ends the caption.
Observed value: 25 °C
